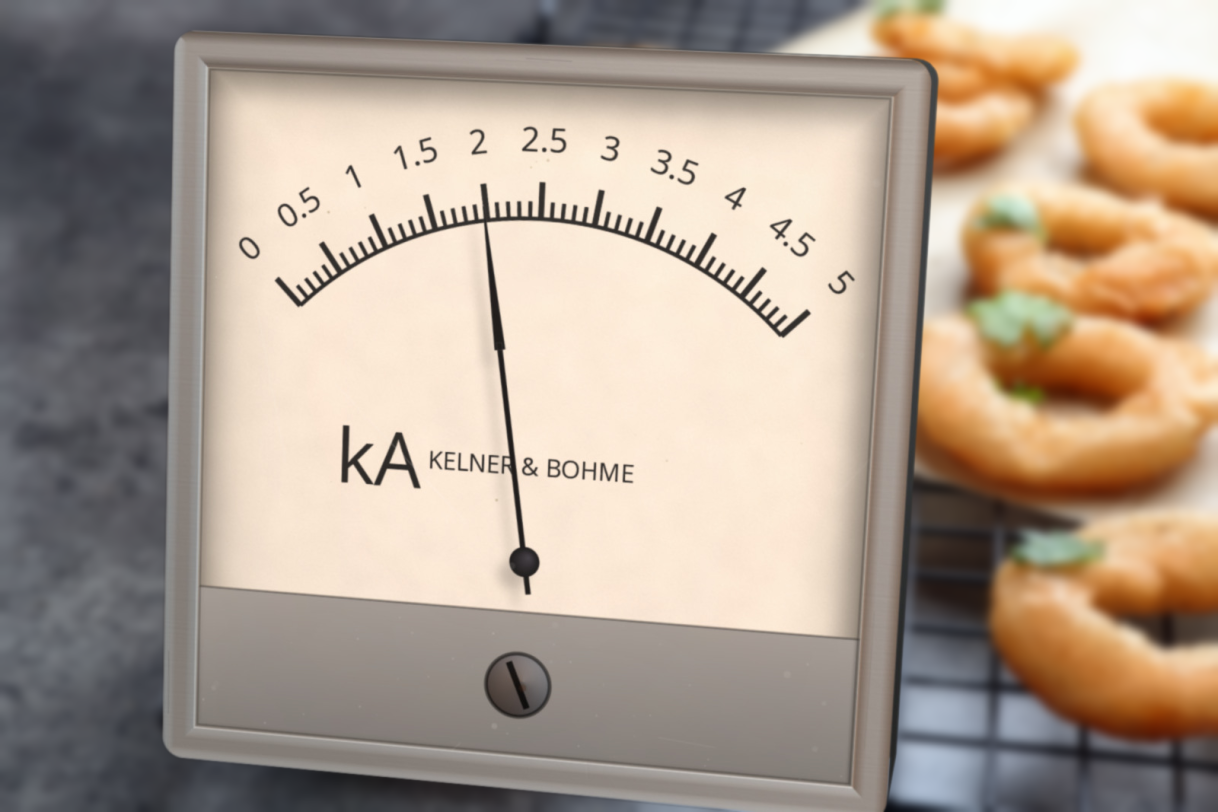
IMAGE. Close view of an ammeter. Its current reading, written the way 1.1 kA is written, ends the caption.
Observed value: 2 kA
